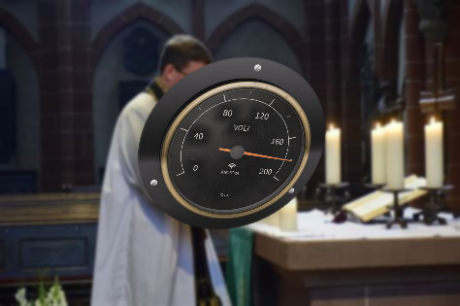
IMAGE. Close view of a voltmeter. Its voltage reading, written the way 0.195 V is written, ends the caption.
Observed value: 180 V
